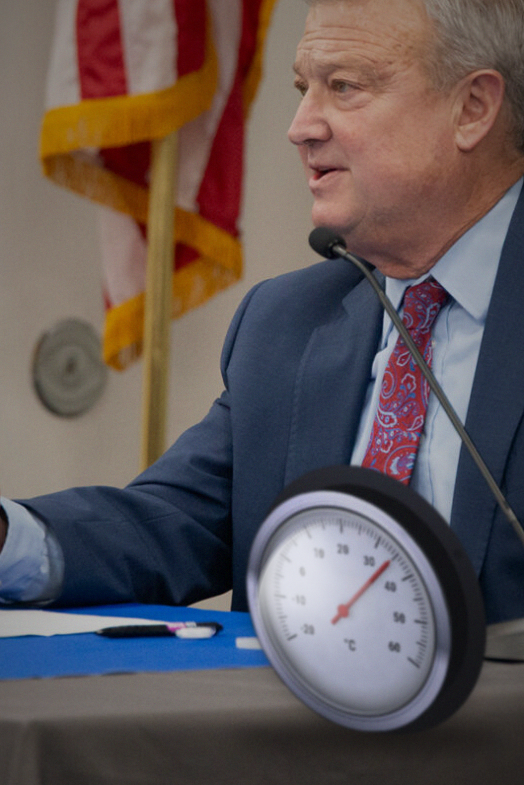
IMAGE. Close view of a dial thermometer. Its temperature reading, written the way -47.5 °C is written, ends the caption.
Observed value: 35 °C
